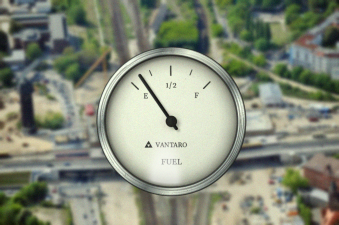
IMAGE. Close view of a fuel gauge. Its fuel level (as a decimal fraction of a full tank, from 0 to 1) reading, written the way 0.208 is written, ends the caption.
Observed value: 0.125
